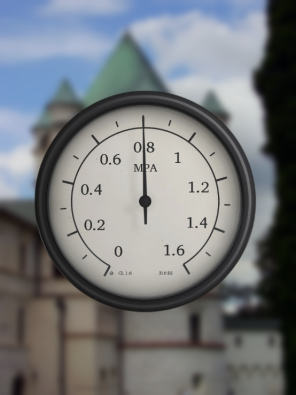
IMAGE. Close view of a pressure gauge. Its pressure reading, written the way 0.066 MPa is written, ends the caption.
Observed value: 0.8 MPa
